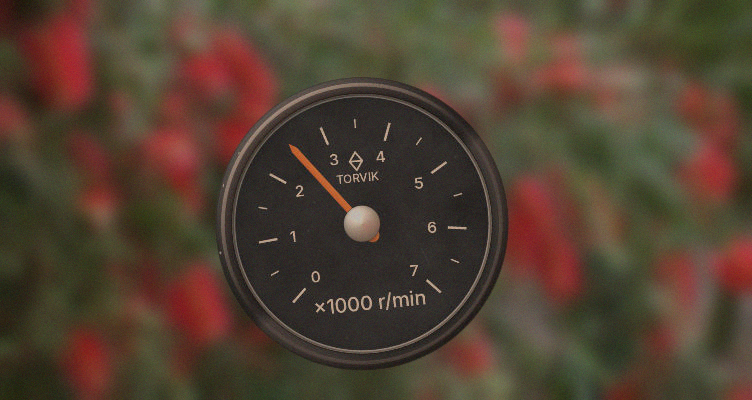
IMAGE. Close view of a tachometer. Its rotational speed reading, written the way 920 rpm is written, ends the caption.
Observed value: 2500 rpm
